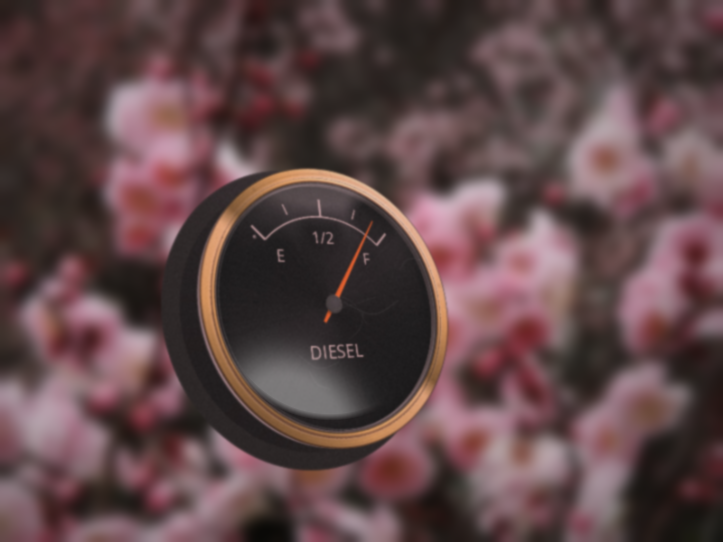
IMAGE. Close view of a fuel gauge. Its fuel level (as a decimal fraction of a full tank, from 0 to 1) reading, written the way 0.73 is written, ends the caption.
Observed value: 0.875
